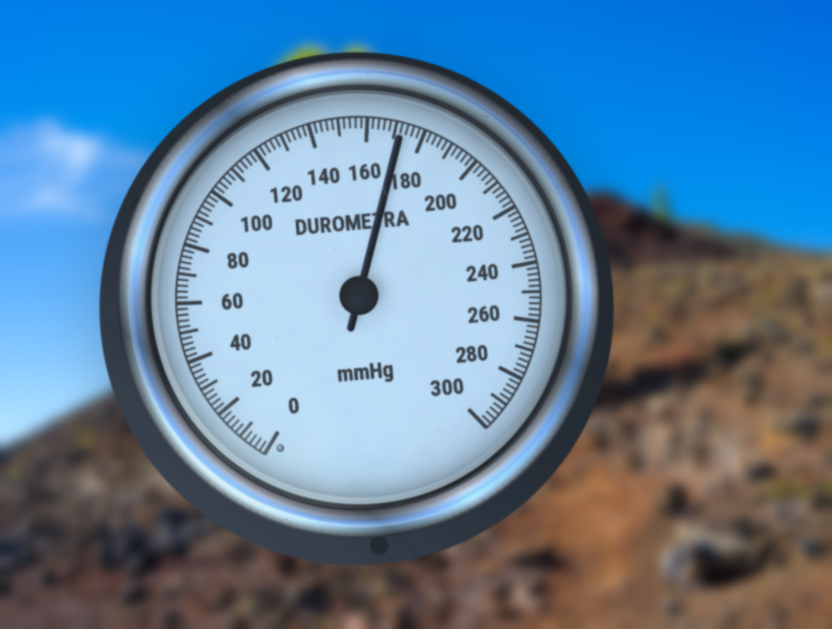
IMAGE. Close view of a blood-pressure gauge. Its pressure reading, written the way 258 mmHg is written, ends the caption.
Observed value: 172 mmHg
